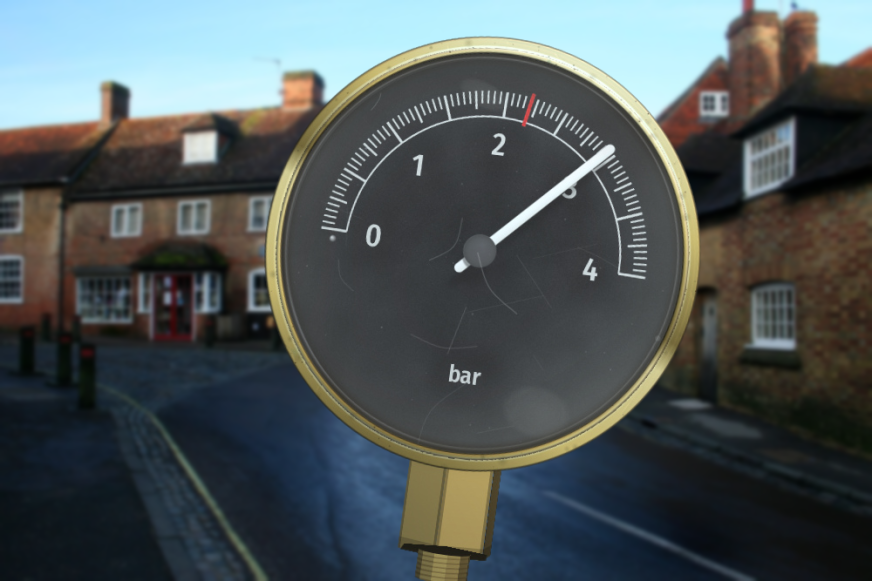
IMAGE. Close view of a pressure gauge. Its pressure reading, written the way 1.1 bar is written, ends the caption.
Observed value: 2.95 bar
